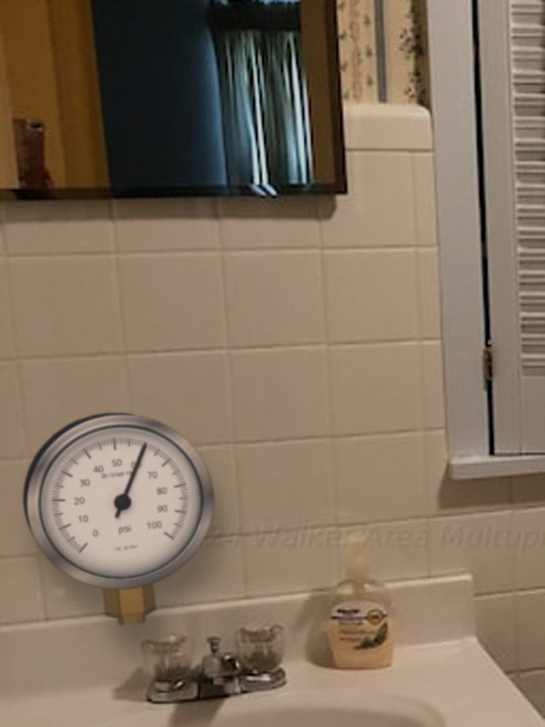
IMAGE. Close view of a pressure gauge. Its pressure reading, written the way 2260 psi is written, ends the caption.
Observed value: 60 psi
